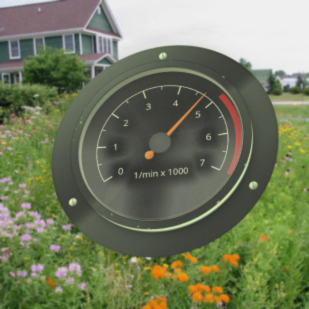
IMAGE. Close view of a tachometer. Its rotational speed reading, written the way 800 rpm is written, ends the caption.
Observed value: 4750 rpm
